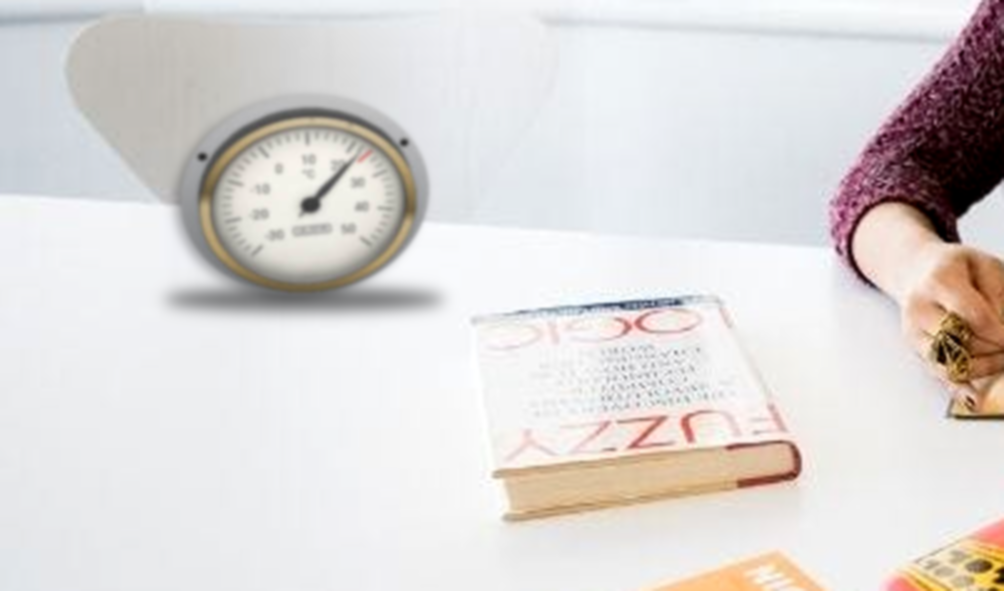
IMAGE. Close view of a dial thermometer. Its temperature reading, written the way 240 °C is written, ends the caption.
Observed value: 22 °C
